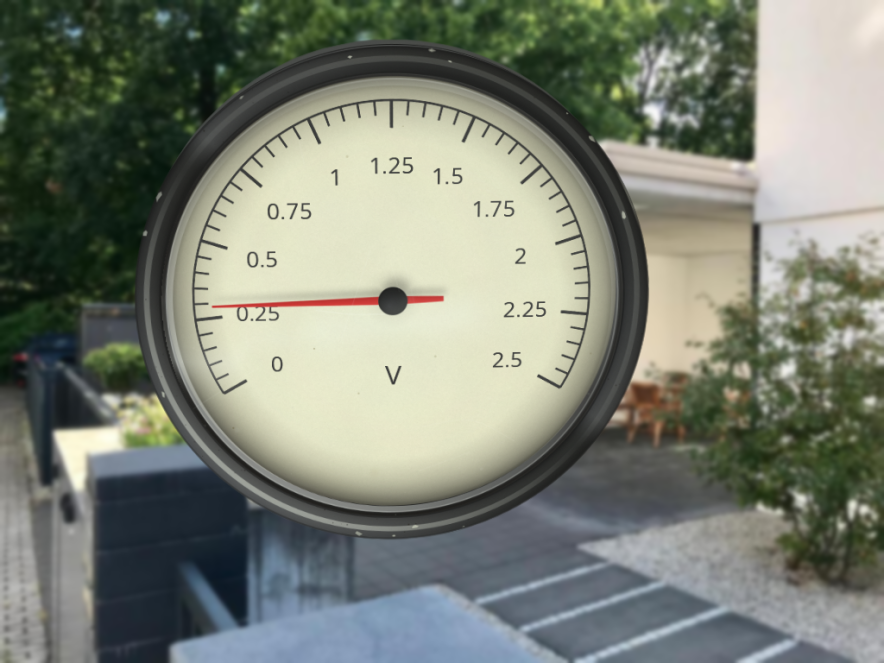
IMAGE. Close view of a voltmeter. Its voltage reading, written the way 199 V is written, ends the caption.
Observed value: 0.3 V
